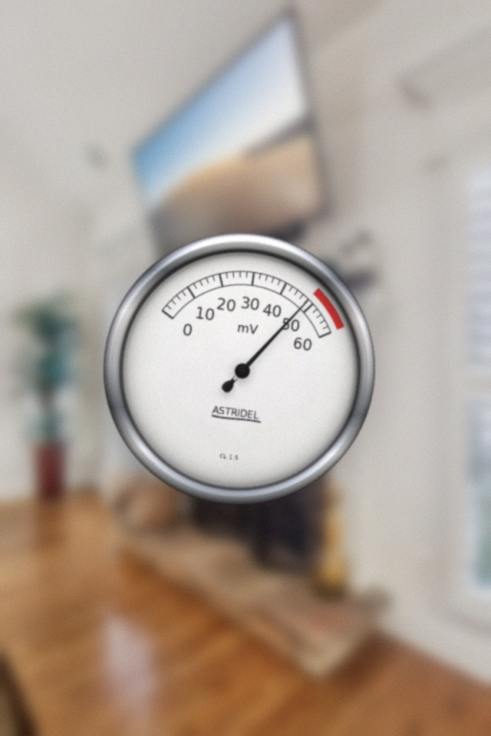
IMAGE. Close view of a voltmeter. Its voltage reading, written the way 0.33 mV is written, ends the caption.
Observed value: 48 mV
